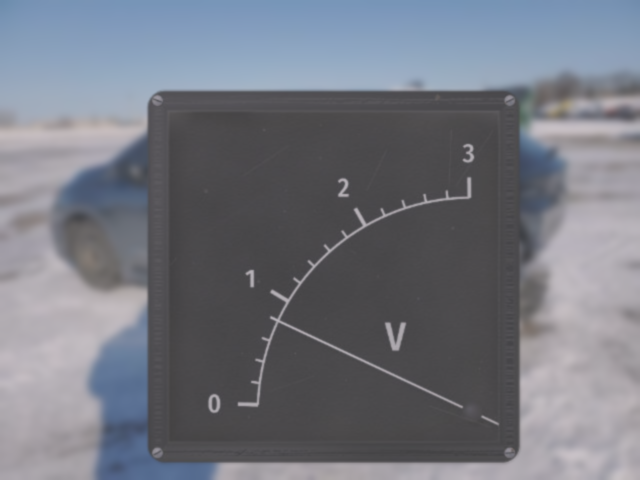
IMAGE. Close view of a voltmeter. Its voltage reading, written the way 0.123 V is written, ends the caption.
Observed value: 0.8 V
